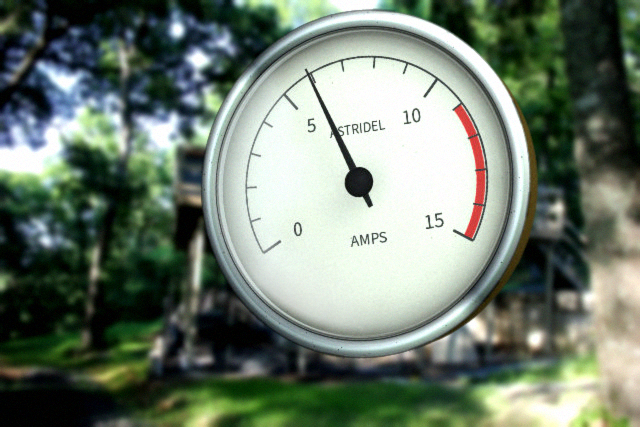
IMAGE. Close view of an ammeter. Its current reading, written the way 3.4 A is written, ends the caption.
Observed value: 6 A
